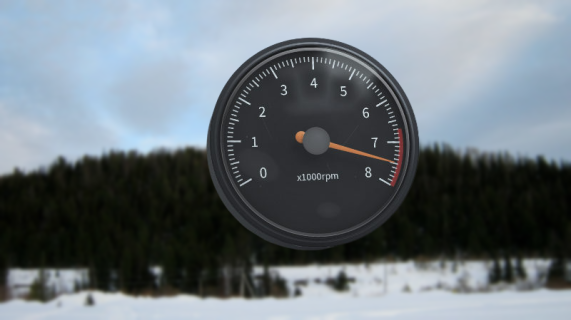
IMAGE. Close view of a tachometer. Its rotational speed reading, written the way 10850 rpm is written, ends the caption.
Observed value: 7500 rpm
